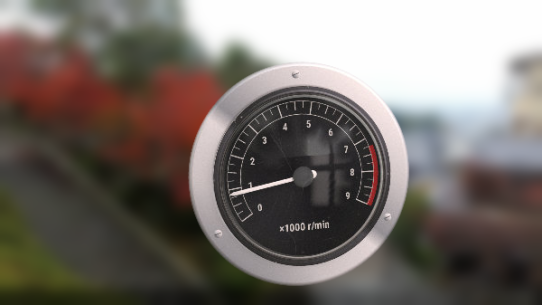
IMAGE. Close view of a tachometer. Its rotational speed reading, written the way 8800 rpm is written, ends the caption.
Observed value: 875 rpm
